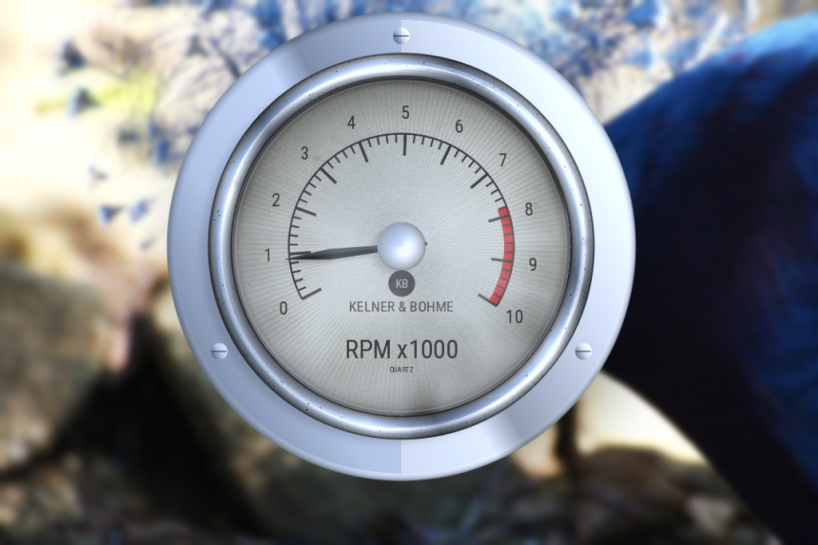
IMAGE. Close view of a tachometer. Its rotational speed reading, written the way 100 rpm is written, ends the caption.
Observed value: 900 rpm
